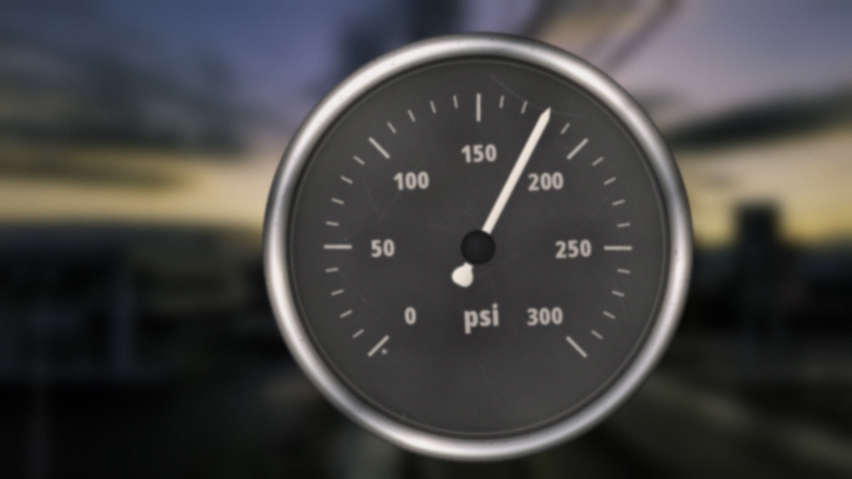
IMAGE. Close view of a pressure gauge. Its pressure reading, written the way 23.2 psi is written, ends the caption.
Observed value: 180 psi
